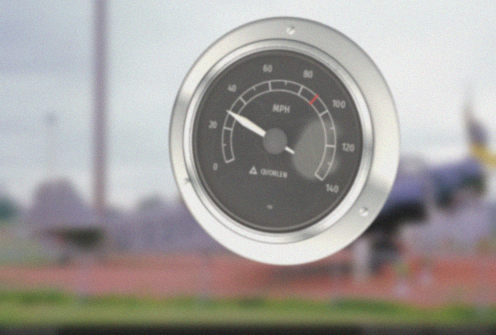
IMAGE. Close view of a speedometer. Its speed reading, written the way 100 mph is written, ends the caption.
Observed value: 30 mph
